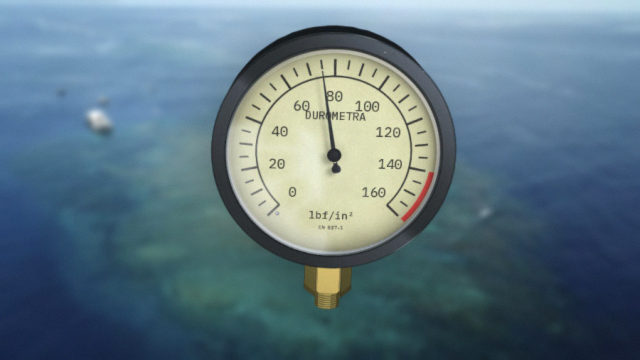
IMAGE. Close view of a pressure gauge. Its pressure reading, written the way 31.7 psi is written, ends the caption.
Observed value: 75 psi
